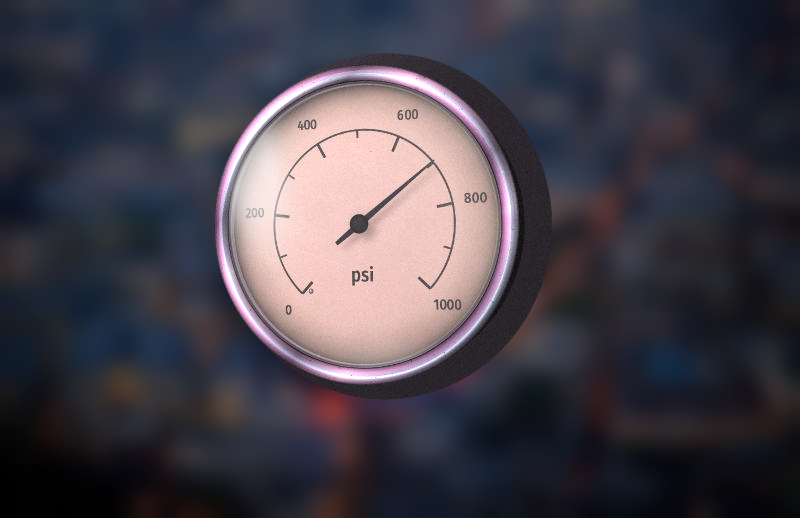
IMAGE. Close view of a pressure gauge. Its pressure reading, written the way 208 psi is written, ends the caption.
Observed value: 700 psi
